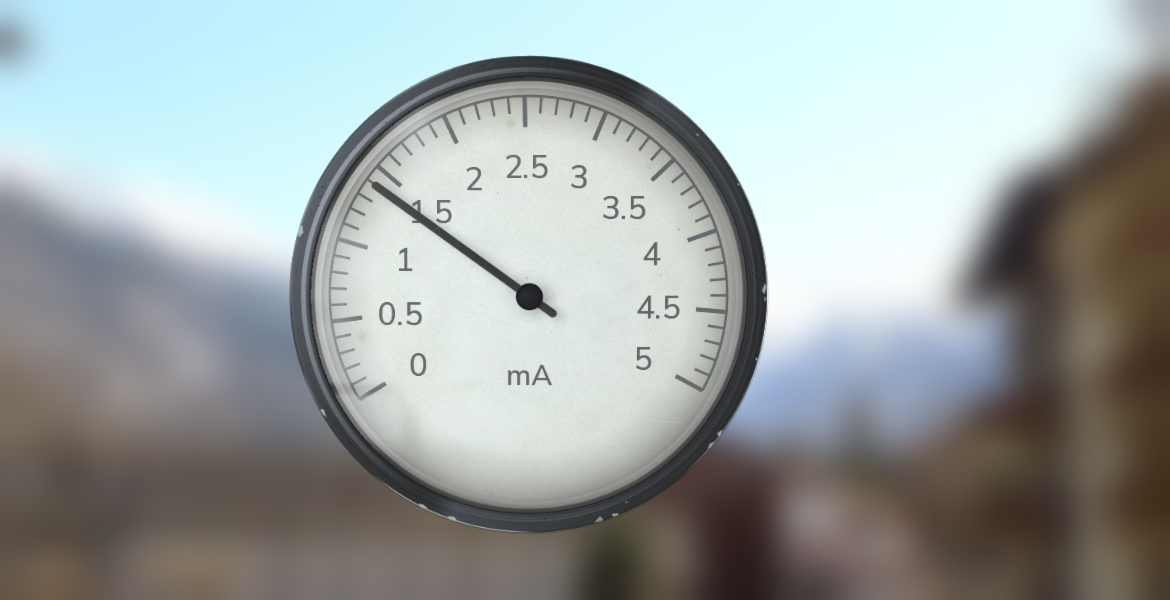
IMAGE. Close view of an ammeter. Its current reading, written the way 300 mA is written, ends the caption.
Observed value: 1.4 mA
